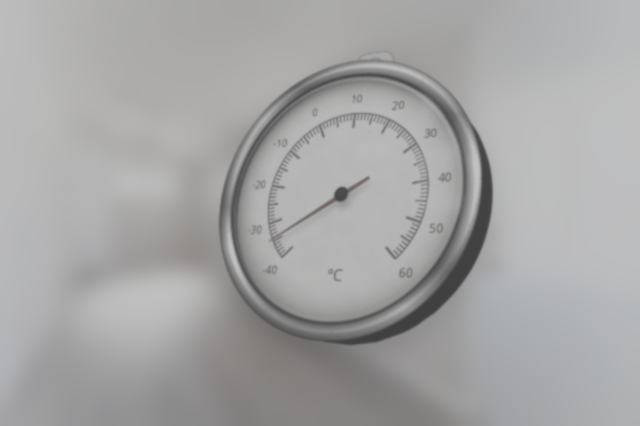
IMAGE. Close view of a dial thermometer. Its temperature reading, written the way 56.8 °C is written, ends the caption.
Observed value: -35 °C
